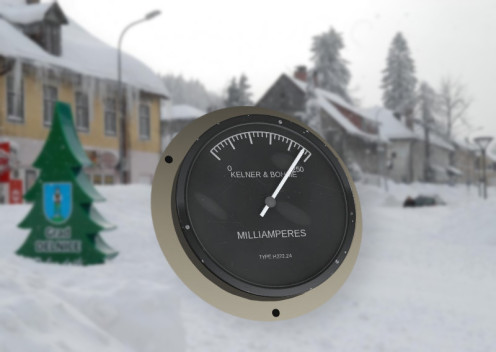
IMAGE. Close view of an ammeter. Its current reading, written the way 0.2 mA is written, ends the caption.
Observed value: 230 mA
